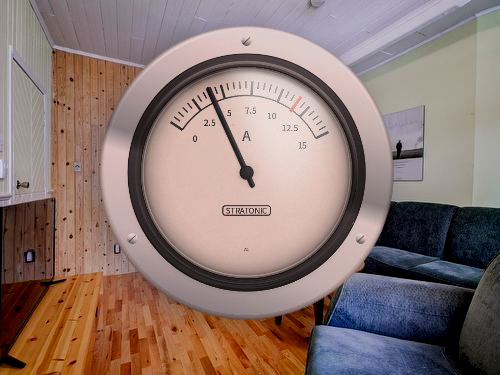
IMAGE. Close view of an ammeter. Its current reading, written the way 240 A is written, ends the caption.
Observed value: 4 A
